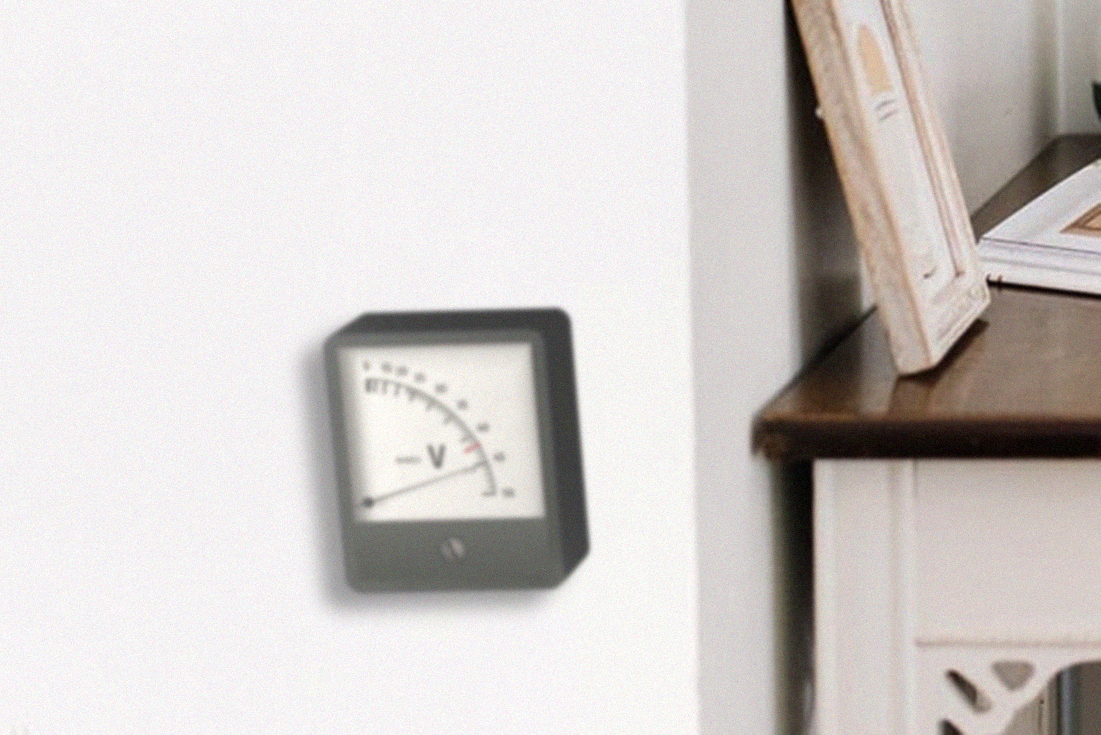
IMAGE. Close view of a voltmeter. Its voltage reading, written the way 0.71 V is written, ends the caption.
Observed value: 45 V
